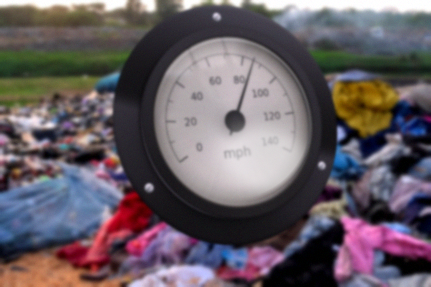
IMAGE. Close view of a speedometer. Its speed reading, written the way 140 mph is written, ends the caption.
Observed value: 85 mph
